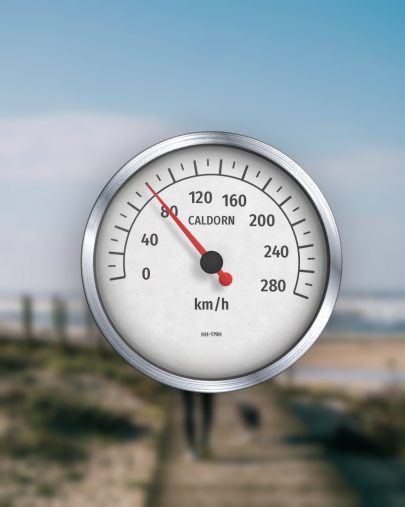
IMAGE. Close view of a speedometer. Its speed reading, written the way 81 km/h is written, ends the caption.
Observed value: 80 km/h
